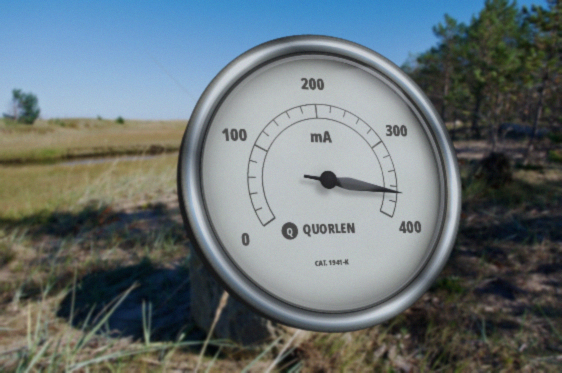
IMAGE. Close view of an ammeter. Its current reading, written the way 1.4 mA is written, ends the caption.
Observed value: 370 mA
